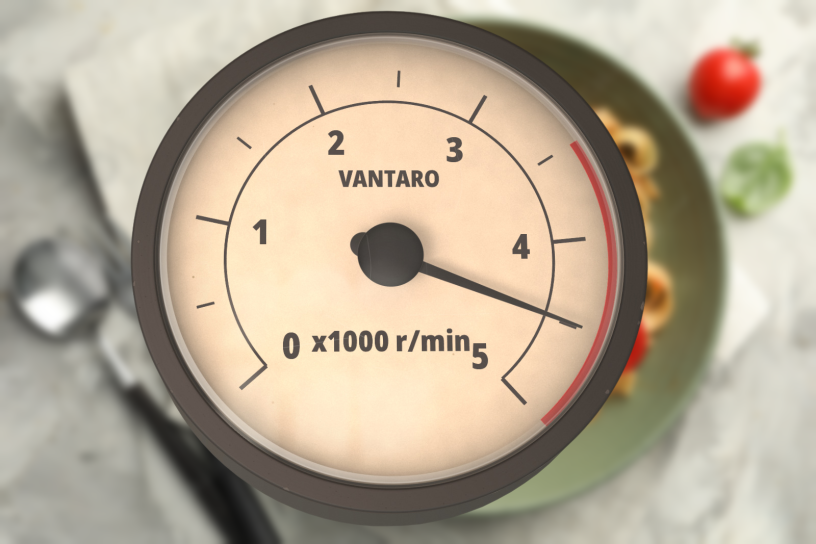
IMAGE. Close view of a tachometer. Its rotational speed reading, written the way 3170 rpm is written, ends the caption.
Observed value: 4500 rpm
